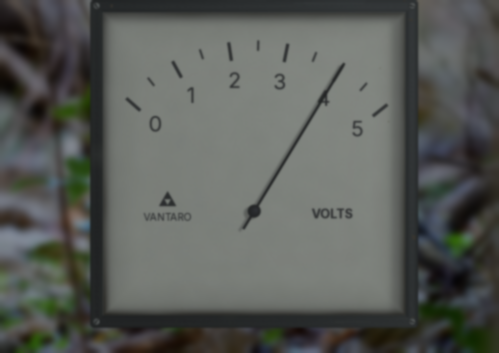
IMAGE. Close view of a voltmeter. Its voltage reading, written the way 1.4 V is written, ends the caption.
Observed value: 4 V
